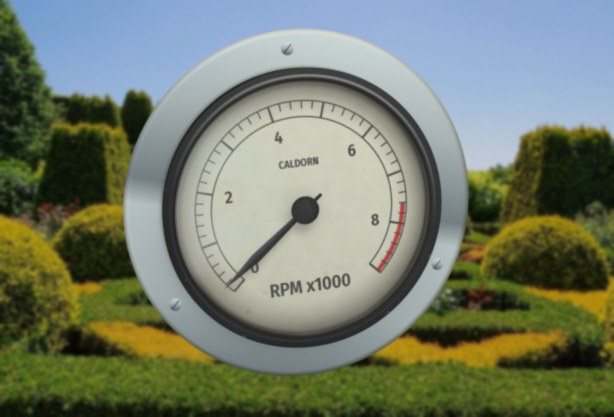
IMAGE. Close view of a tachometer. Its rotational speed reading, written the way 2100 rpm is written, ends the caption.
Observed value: 200 rpm
